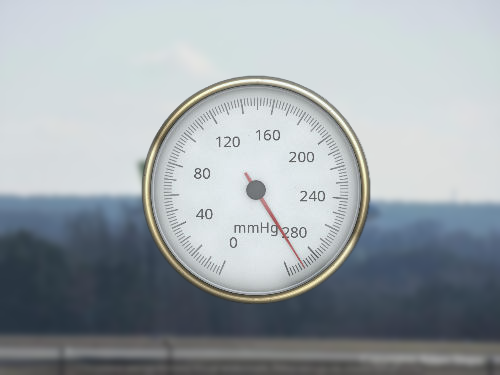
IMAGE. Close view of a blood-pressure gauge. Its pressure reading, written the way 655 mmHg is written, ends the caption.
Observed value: 290 mmHg
